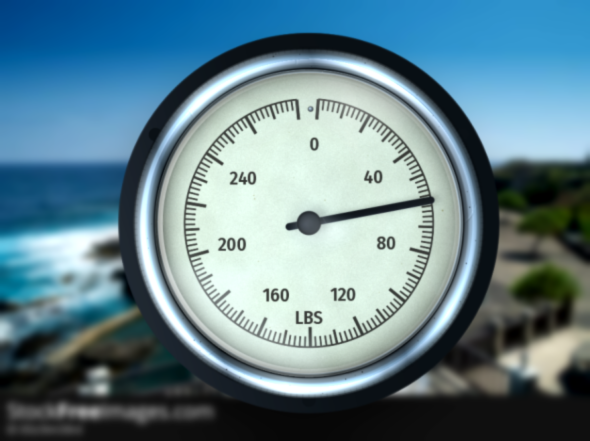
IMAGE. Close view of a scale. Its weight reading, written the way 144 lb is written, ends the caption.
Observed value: 60 lb
